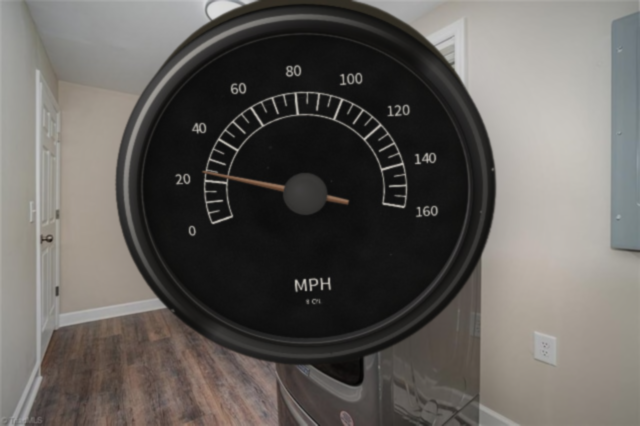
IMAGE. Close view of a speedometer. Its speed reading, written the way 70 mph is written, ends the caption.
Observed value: 25 mph
